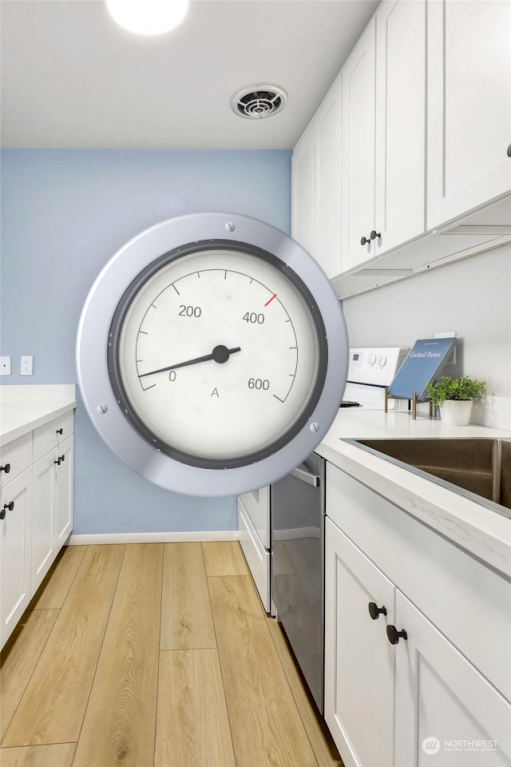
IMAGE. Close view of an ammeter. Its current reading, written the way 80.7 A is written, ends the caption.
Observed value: 25 A
